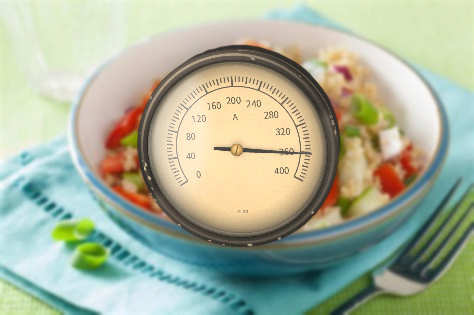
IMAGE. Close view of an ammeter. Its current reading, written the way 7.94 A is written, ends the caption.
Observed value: 360 A
